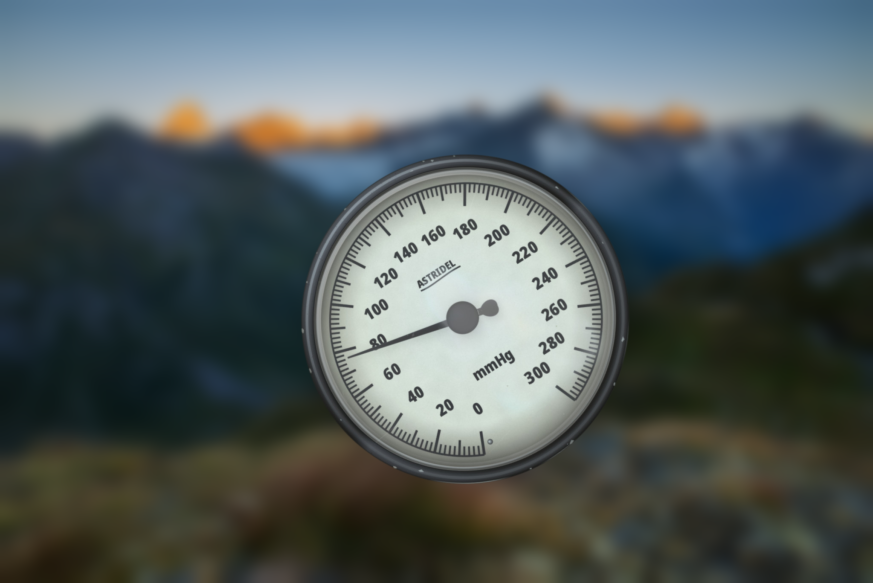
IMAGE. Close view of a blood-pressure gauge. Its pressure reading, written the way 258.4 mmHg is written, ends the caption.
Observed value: 76 mmHg
